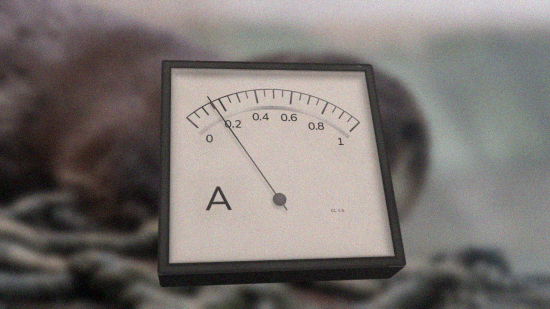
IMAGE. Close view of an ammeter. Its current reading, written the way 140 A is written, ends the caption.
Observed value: 0.15 A
